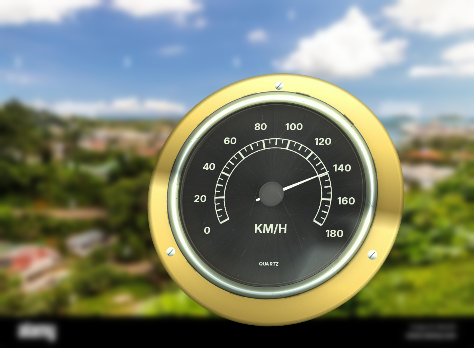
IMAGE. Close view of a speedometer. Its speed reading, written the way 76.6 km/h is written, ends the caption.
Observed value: 140 km/h
